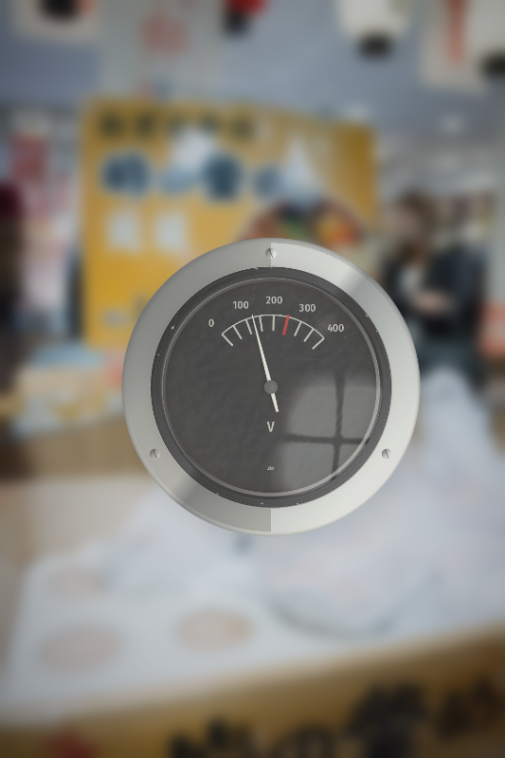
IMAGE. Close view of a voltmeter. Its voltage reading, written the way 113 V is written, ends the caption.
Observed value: 125 V
